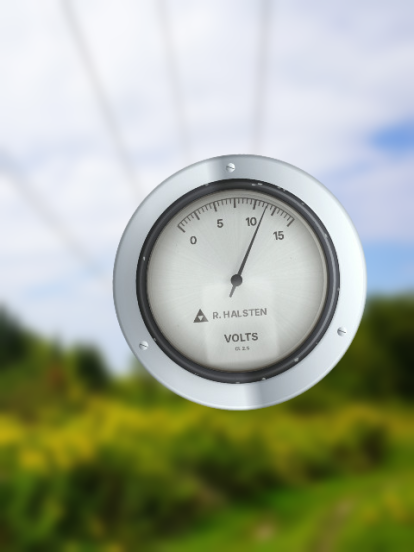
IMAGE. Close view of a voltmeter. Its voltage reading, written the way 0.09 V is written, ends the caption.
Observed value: 11.5 V
